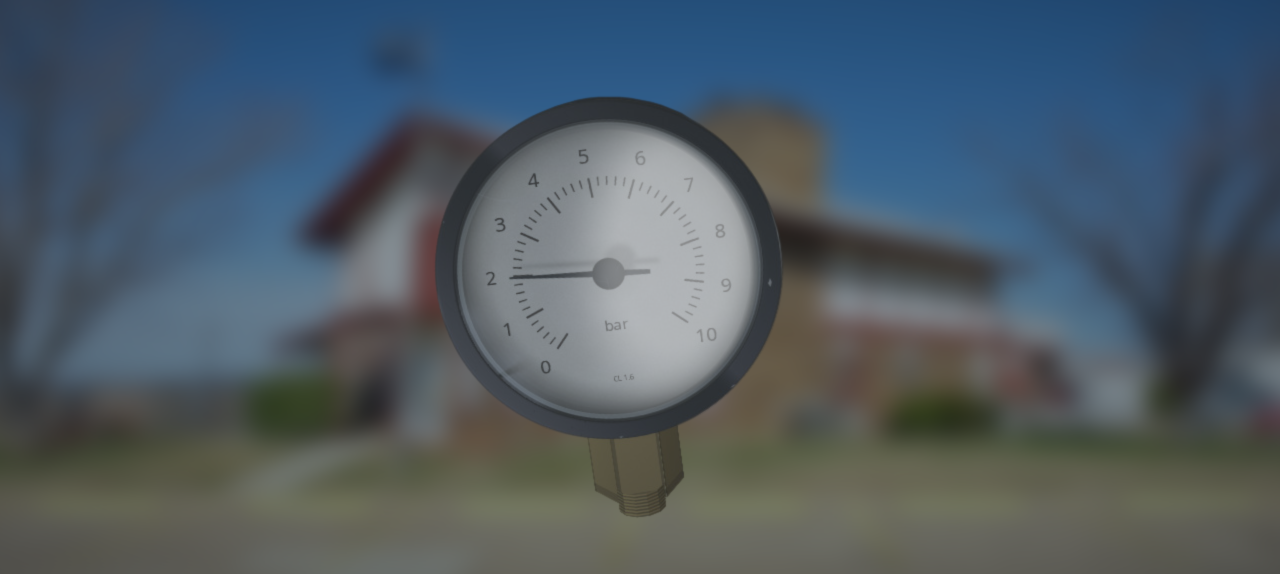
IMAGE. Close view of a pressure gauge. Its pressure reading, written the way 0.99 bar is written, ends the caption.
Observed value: 2 bar
